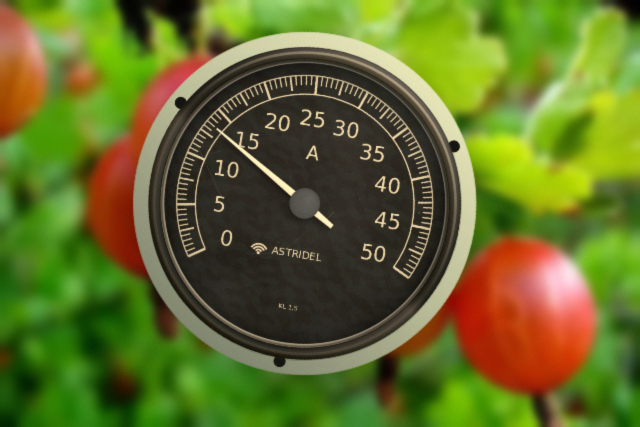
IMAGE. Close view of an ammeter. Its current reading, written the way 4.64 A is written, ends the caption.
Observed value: 13.5 A
